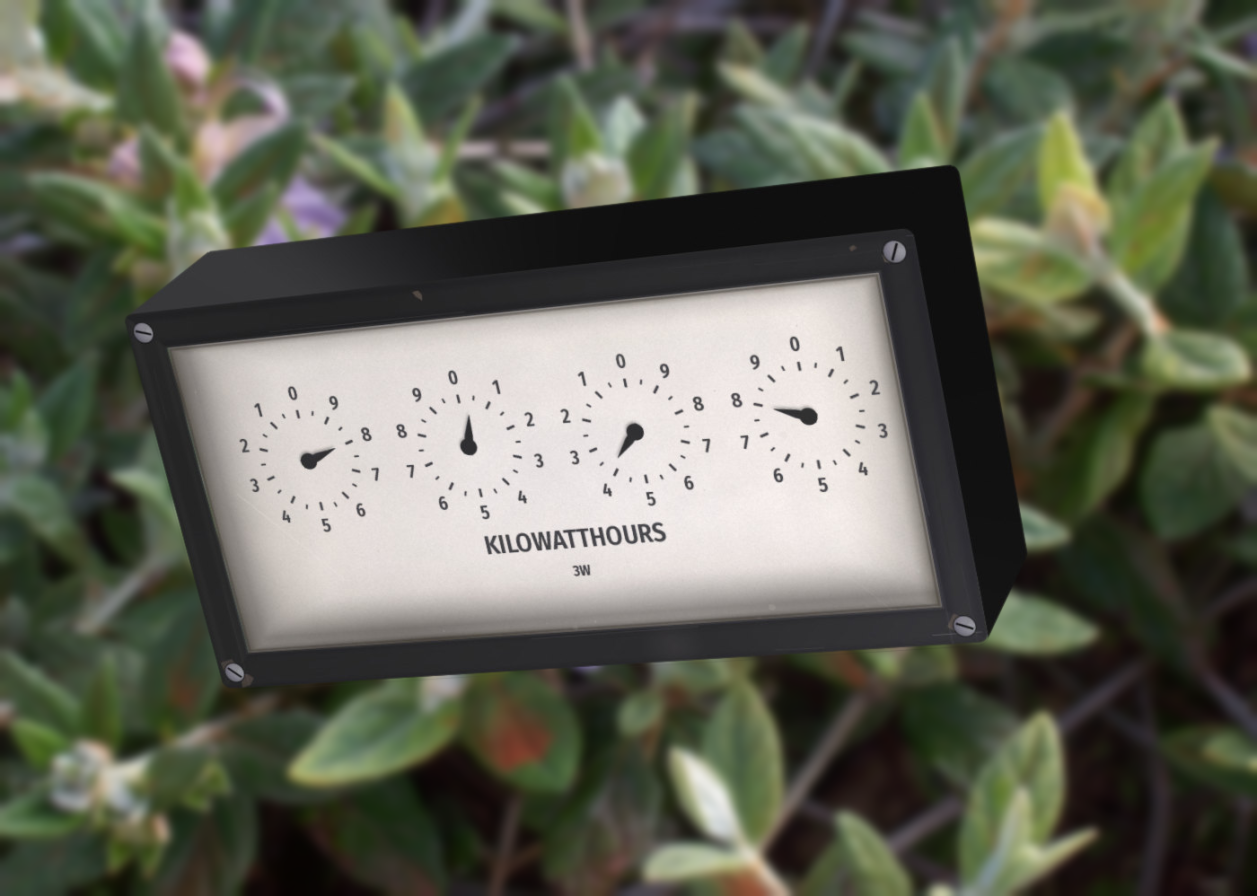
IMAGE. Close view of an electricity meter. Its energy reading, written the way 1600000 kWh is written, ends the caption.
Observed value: 8038 kWh
